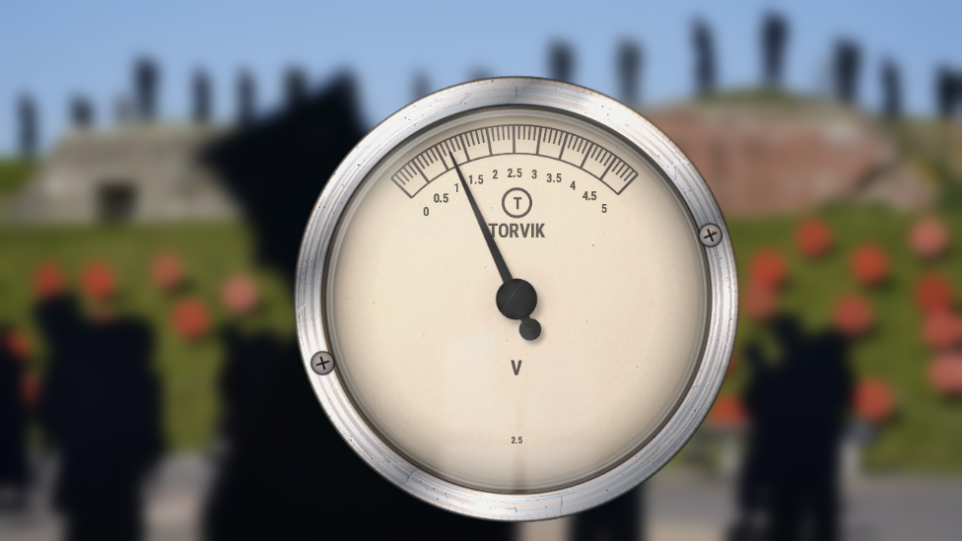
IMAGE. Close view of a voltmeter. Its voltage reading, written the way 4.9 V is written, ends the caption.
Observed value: 1.2 V
